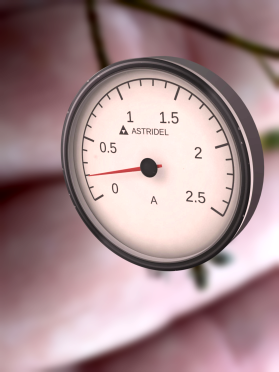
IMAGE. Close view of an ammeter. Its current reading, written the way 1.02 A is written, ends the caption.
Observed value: 0.2 A
